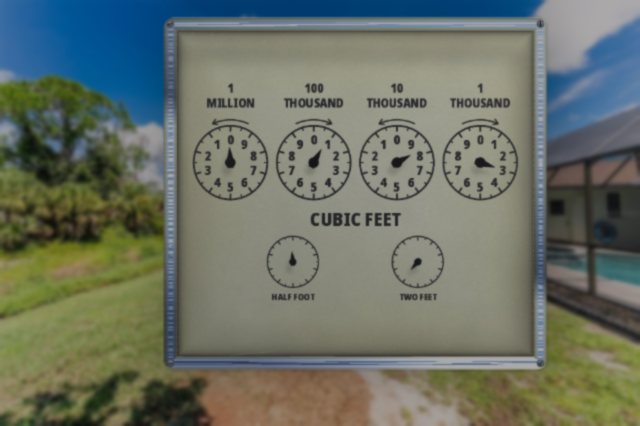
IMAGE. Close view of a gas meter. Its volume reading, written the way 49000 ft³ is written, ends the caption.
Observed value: 8300 ft³
